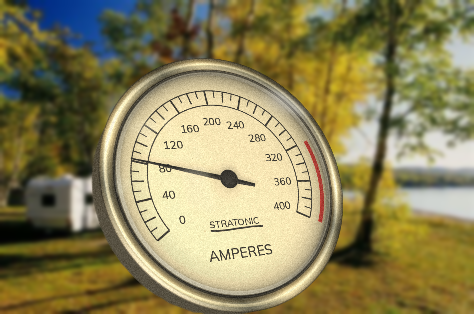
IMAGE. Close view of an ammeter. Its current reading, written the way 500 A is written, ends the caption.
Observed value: 80 A
